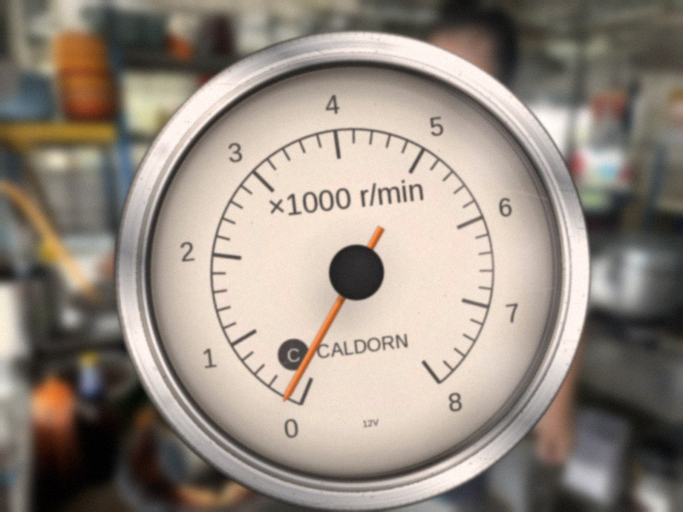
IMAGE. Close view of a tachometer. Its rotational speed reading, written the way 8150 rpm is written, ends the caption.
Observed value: 200 rpm
